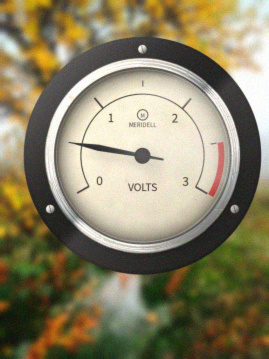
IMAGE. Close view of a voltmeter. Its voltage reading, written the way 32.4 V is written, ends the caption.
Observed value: 0.5 V
